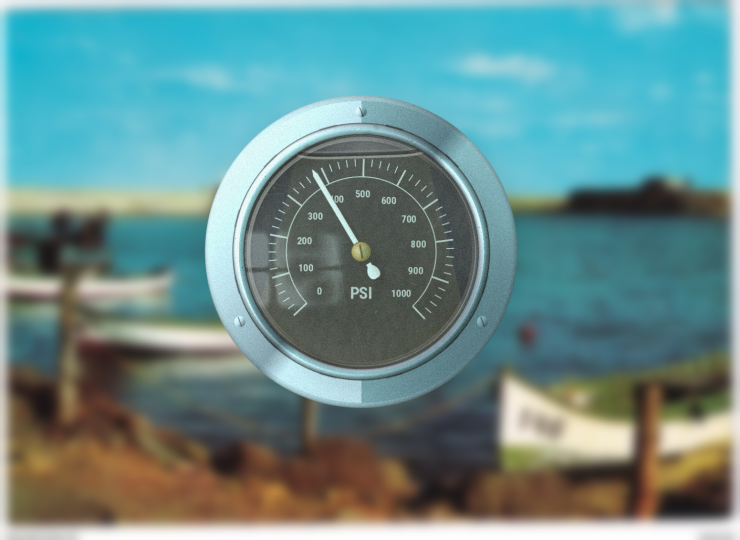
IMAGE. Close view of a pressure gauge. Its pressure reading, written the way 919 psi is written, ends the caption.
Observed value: 380 psi
